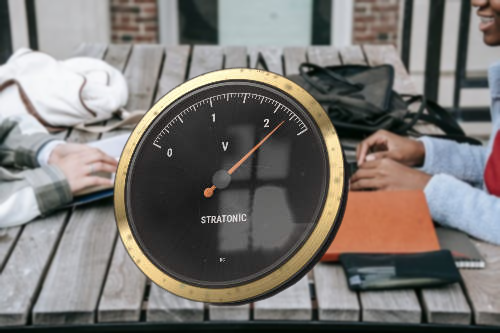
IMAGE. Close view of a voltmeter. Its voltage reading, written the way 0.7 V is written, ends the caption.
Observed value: 2.25 V
